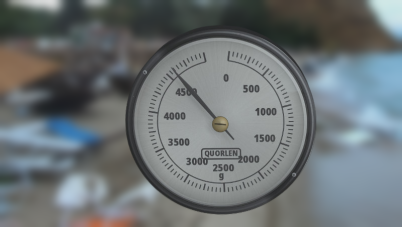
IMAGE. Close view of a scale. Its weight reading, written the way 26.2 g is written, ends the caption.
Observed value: 4600 g
